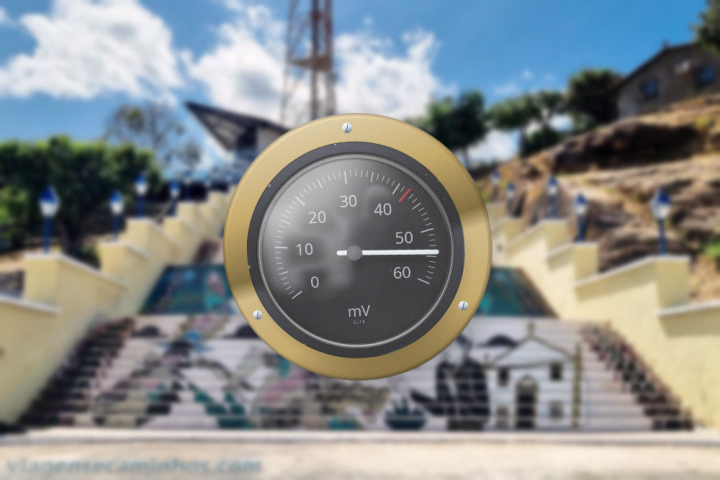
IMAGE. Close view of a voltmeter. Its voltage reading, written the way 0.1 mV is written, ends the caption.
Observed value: 54 mV
